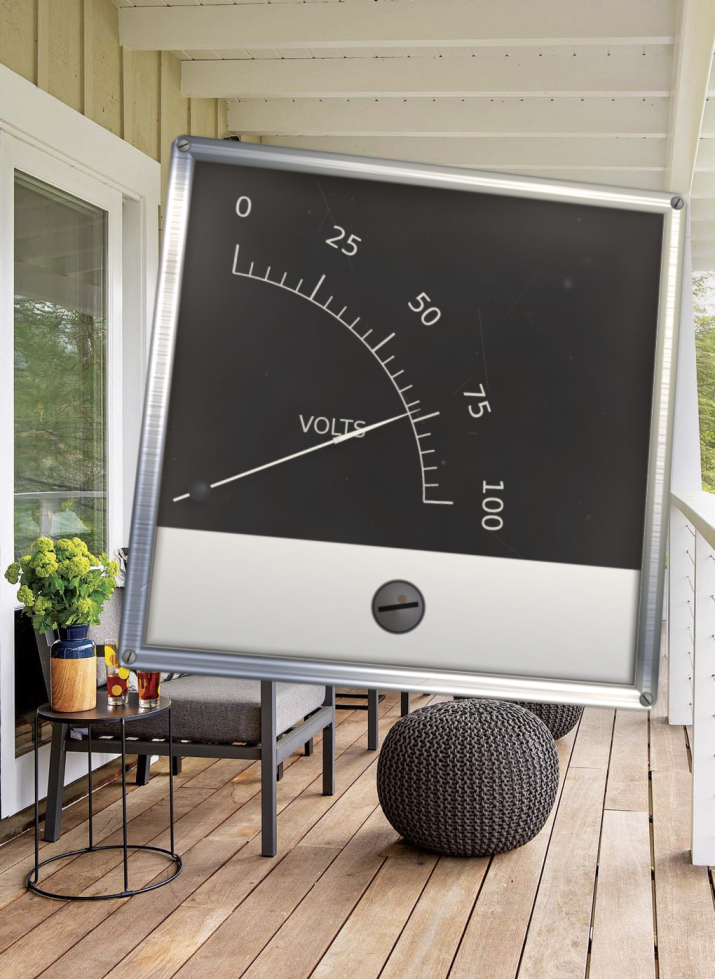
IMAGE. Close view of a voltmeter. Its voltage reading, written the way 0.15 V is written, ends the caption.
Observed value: 72.5 V
